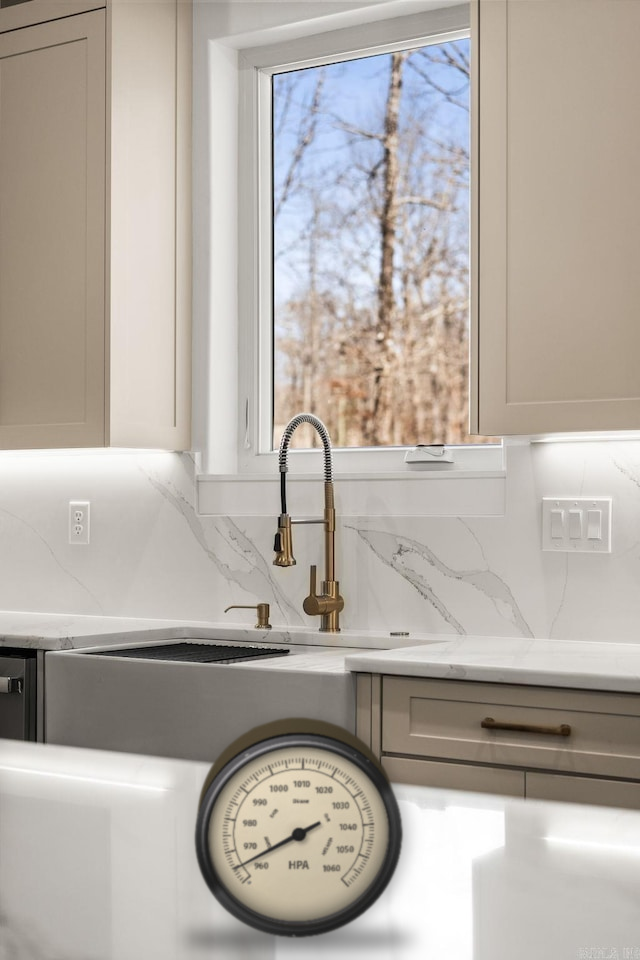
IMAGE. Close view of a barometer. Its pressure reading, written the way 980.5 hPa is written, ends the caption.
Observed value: 965 hPa
